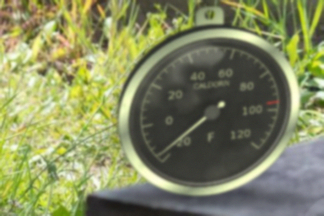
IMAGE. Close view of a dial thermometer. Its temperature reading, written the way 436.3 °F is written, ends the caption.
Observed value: -16 °F
